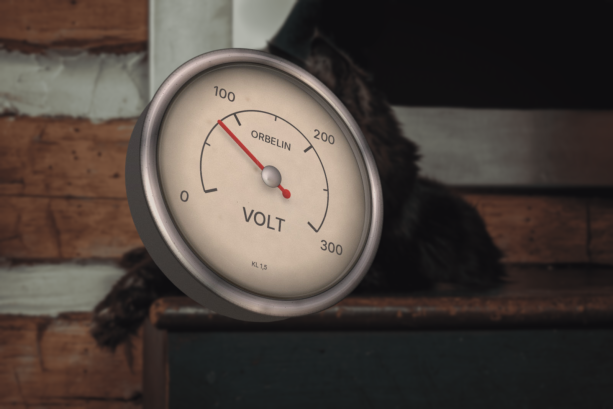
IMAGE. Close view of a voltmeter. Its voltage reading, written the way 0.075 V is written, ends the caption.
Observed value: 75 V
